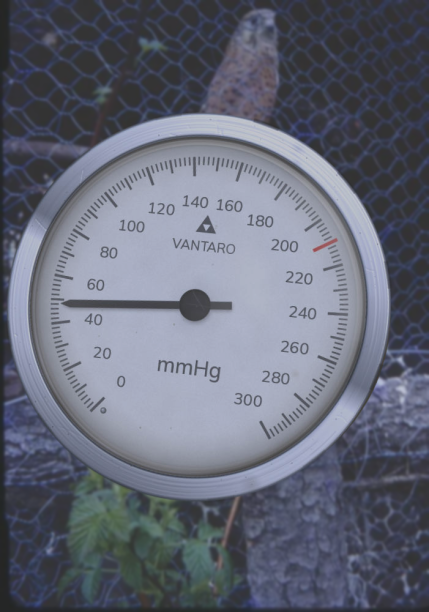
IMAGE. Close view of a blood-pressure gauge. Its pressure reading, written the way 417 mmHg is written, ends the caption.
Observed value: 48 mmHg
